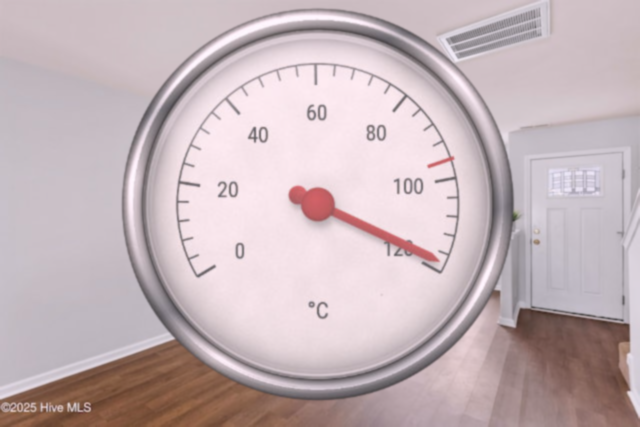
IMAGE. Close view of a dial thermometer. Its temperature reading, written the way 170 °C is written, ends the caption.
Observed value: 118 °C
